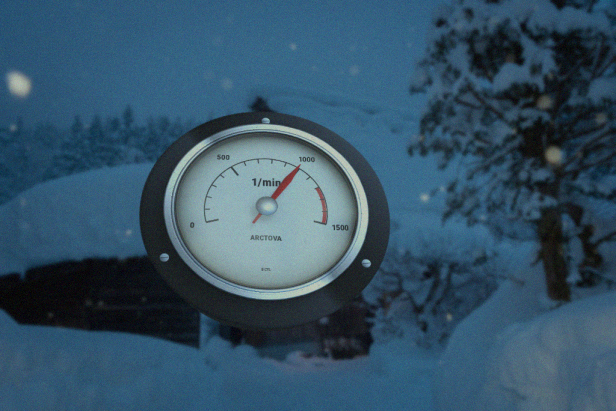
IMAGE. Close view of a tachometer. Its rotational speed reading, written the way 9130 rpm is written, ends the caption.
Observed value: 1000 rpm
